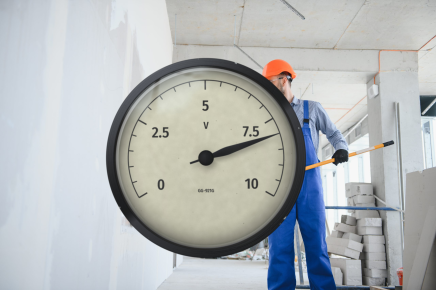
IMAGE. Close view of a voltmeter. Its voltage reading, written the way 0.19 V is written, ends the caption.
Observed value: 8 V
